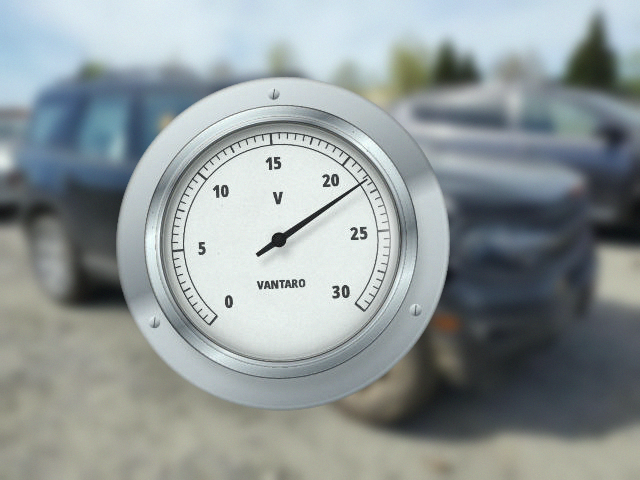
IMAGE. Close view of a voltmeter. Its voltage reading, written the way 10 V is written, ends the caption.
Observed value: 21.75 V
